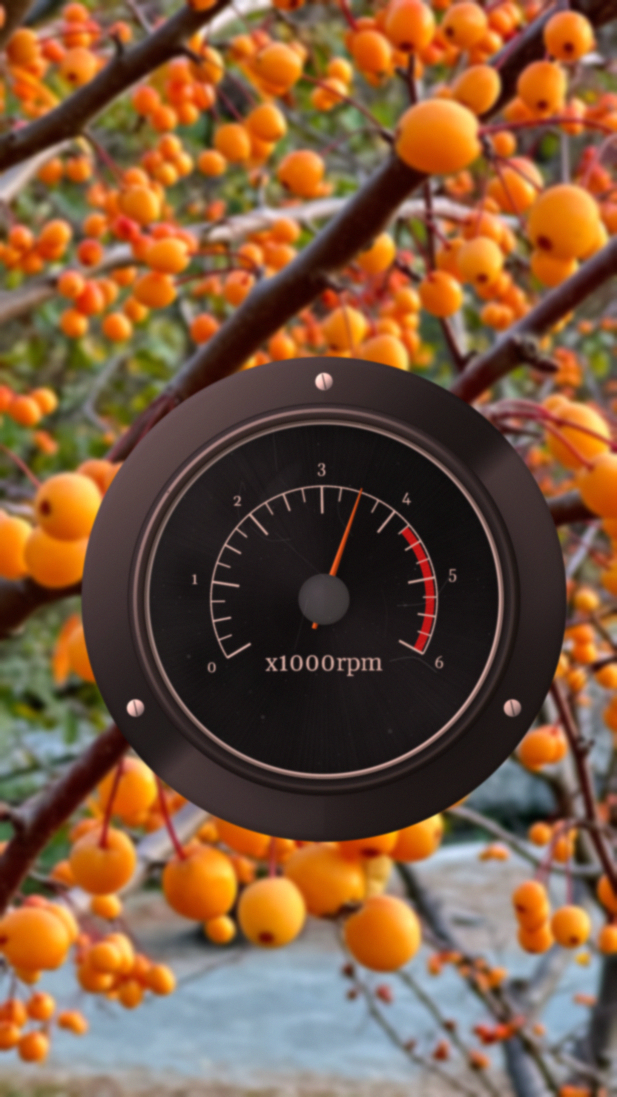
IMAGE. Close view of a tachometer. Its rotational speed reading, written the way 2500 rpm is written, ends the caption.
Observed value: 3500 rpm
